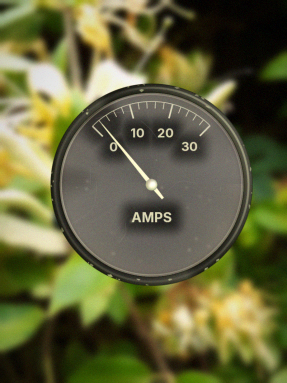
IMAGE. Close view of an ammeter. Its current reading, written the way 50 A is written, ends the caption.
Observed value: 2 A
